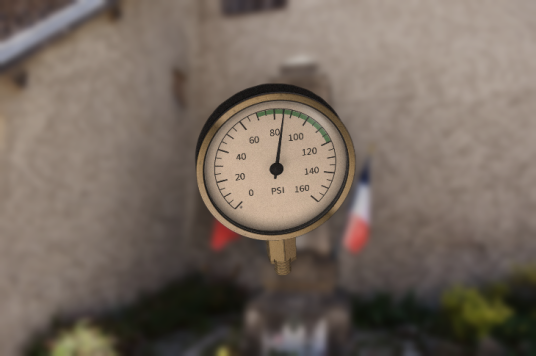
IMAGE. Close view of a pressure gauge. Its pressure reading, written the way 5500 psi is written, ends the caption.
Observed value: 85 psi
